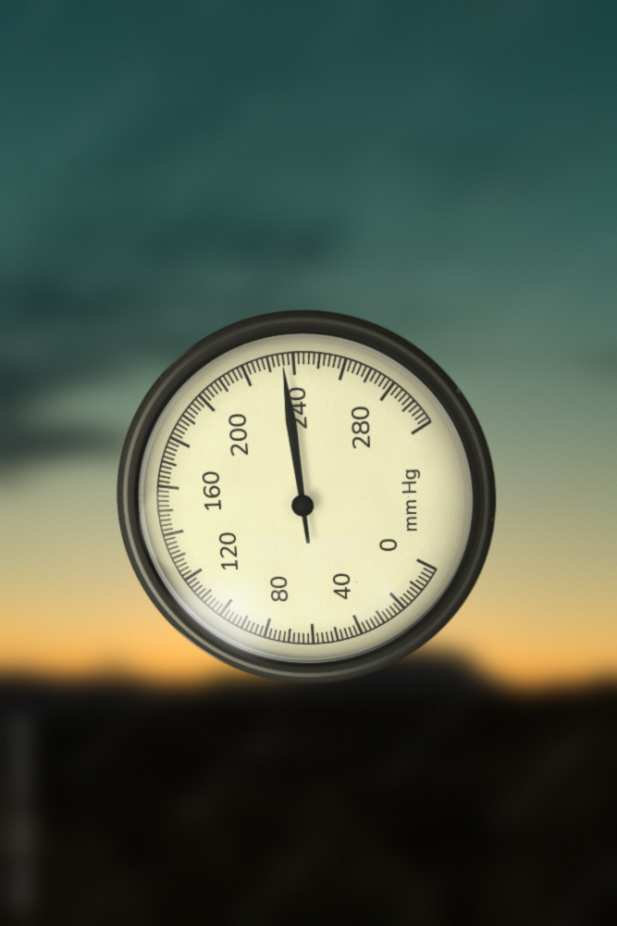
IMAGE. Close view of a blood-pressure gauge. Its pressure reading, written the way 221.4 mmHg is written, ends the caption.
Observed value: 236 mmHg
